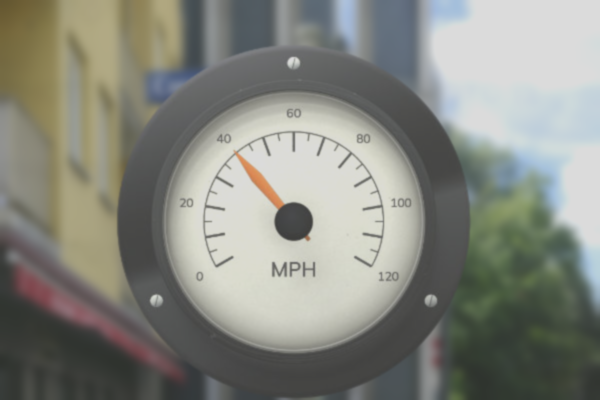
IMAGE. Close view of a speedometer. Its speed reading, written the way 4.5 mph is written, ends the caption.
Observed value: 40 mph
